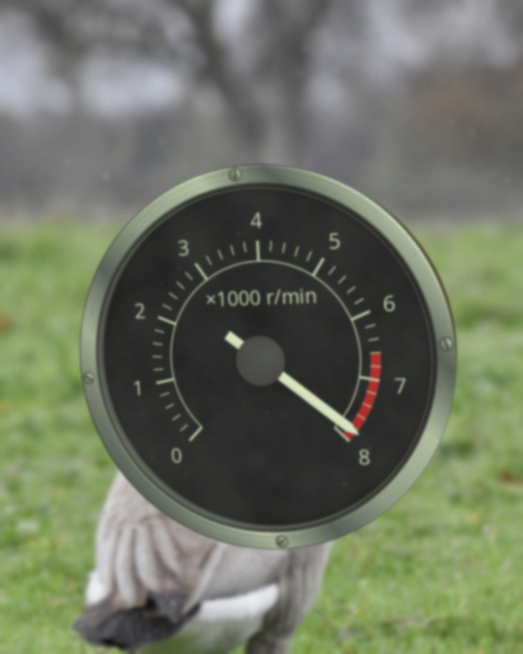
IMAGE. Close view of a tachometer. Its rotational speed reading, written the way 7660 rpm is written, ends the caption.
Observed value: 7800 rpm
